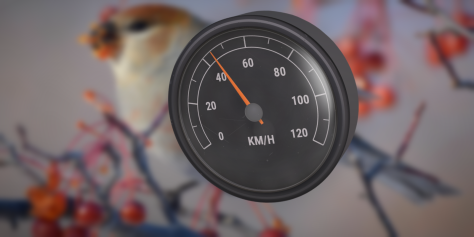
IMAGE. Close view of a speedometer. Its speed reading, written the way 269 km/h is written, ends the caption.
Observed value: 45 km/h
